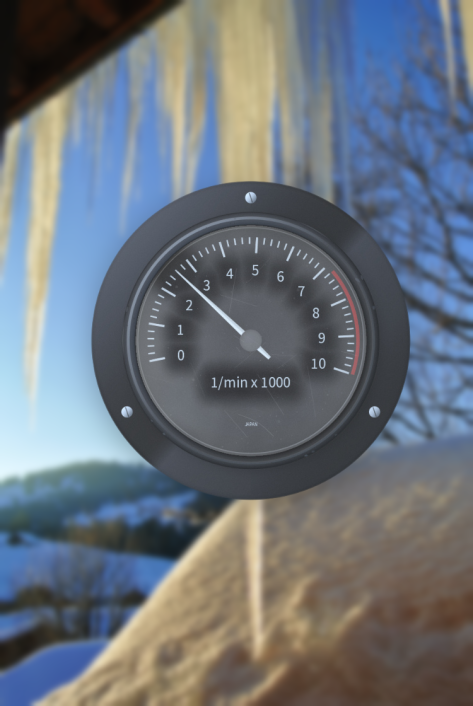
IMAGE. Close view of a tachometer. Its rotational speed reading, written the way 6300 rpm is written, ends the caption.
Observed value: 2600 rpm
